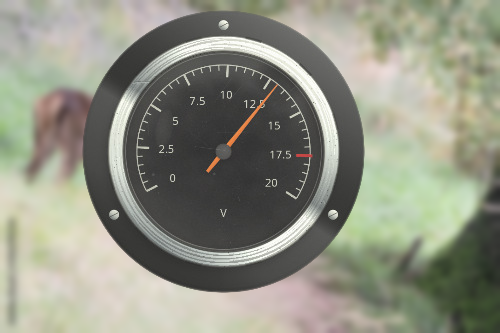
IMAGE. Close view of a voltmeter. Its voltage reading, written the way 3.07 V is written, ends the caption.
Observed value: 13 V
